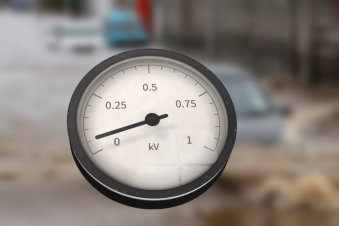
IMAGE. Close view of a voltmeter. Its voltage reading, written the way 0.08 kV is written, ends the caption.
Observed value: 0.05 kV
